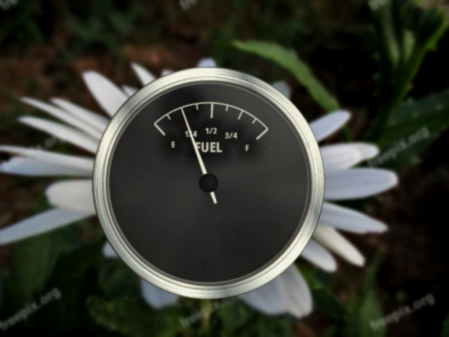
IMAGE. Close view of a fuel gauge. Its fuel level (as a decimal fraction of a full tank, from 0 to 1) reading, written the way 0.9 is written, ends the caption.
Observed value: 0.25
